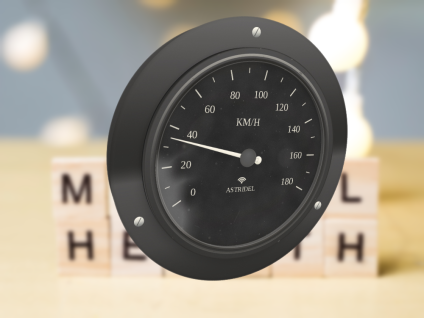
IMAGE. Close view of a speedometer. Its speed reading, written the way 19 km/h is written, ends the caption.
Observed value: 35 km/h
